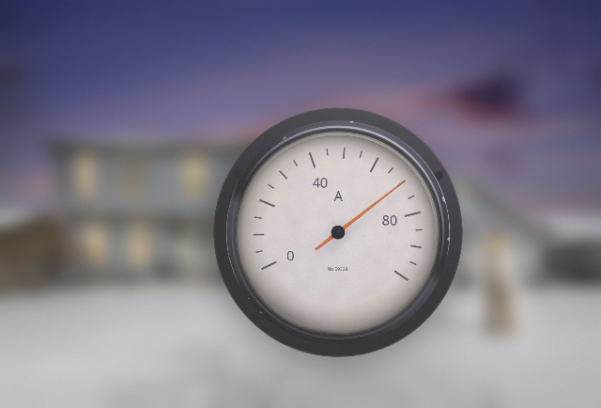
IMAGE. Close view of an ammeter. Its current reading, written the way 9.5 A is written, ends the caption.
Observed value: 70 A
